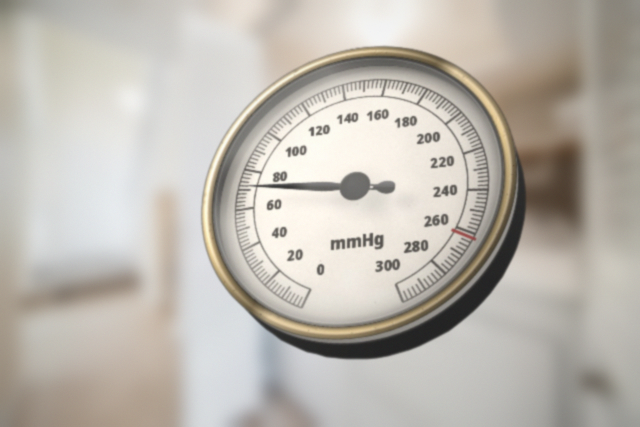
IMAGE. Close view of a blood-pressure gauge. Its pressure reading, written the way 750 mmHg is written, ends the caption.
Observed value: 70 mmHg
